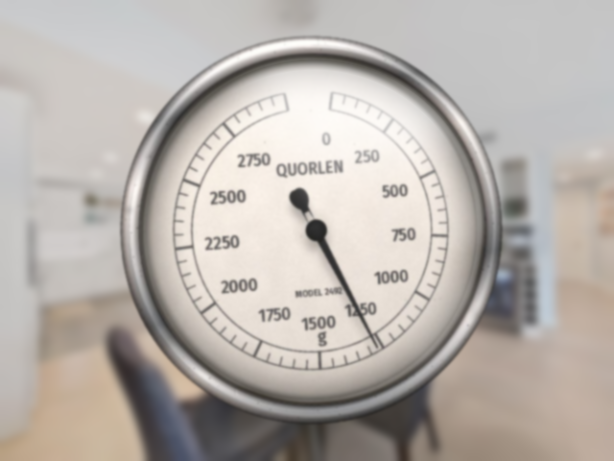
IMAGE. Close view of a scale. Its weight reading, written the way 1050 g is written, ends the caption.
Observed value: 1275 g
